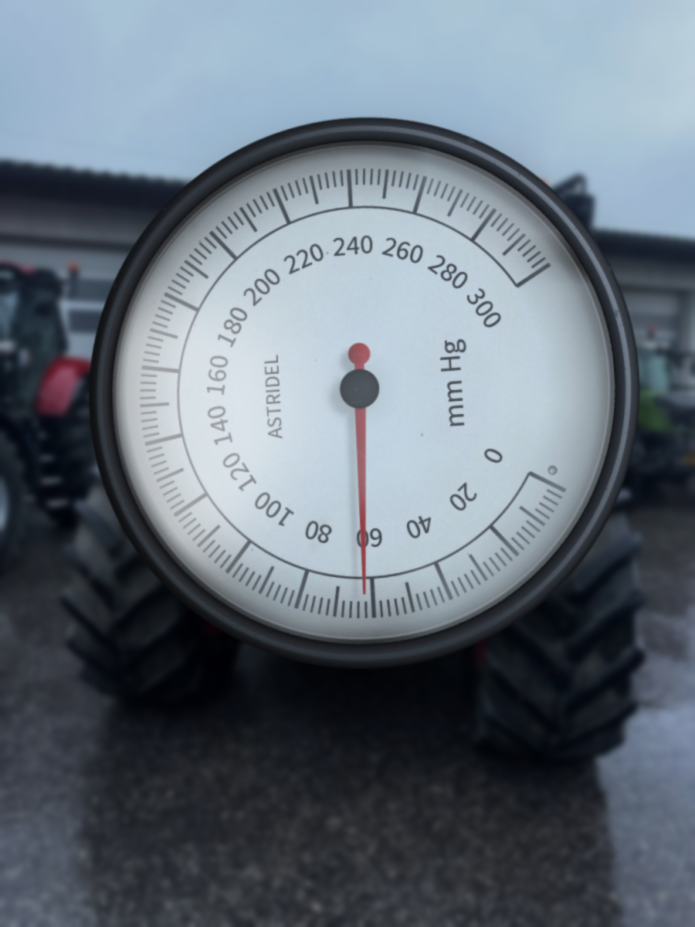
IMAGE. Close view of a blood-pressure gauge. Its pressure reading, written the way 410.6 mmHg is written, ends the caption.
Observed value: 62 mmHg
